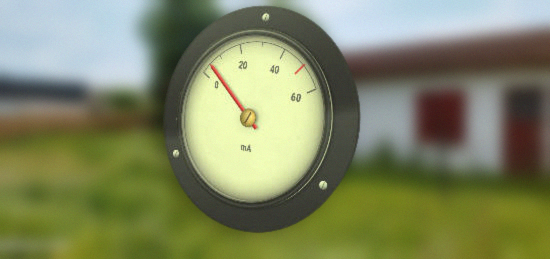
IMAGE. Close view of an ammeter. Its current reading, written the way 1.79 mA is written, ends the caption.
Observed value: 5 mA
